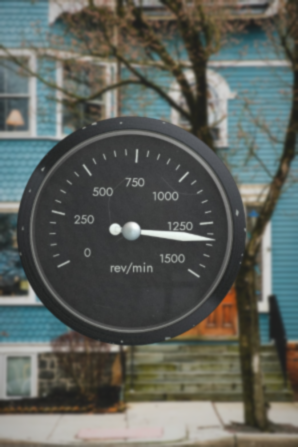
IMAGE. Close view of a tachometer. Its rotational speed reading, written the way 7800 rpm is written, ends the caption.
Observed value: 1325 rpm
